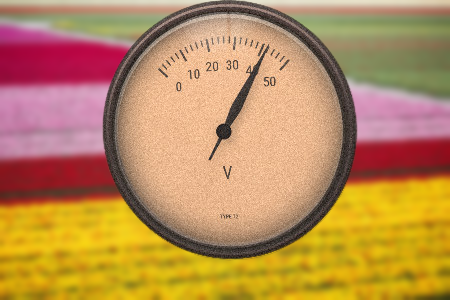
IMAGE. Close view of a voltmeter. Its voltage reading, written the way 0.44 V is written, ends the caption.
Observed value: 42 V
